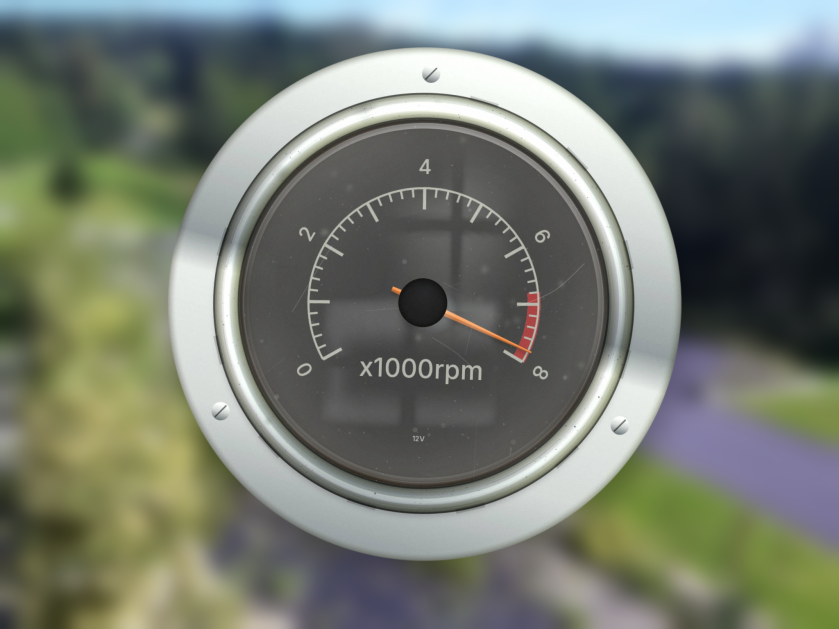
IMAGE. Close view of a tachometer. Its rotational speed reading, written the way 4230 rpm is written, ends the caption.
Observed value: 7800 rpm
